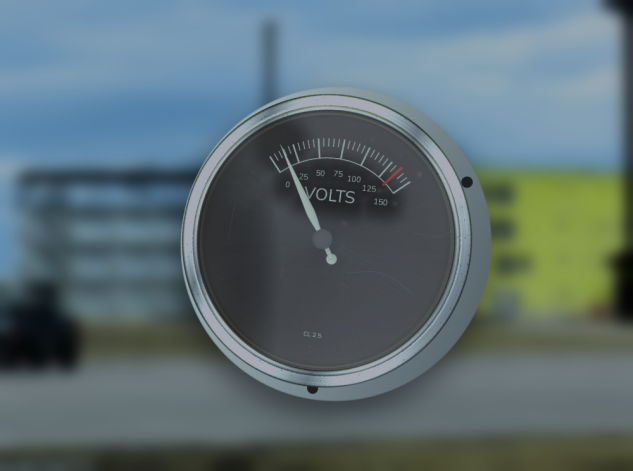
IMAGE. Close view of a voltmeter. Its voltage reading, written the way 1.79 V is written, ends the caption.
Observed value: 15 V
